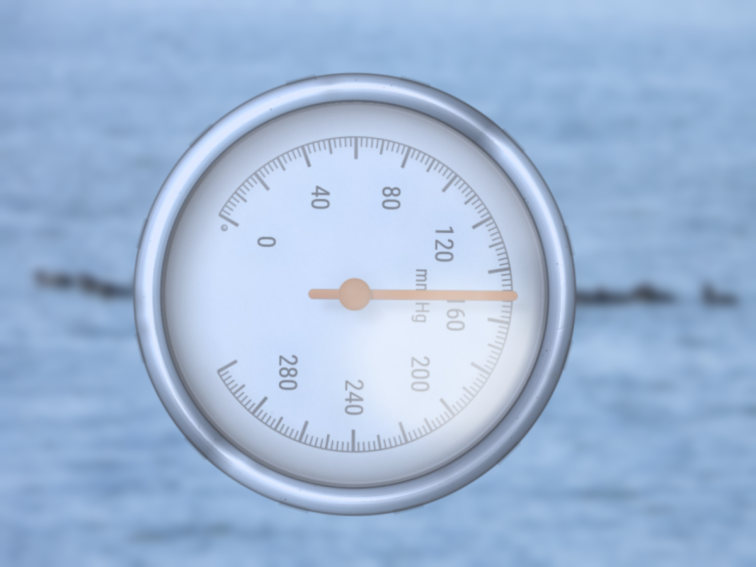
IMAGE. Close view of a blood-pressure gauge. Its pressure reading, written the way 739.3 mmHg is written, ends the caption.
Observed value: 150 mmHg
